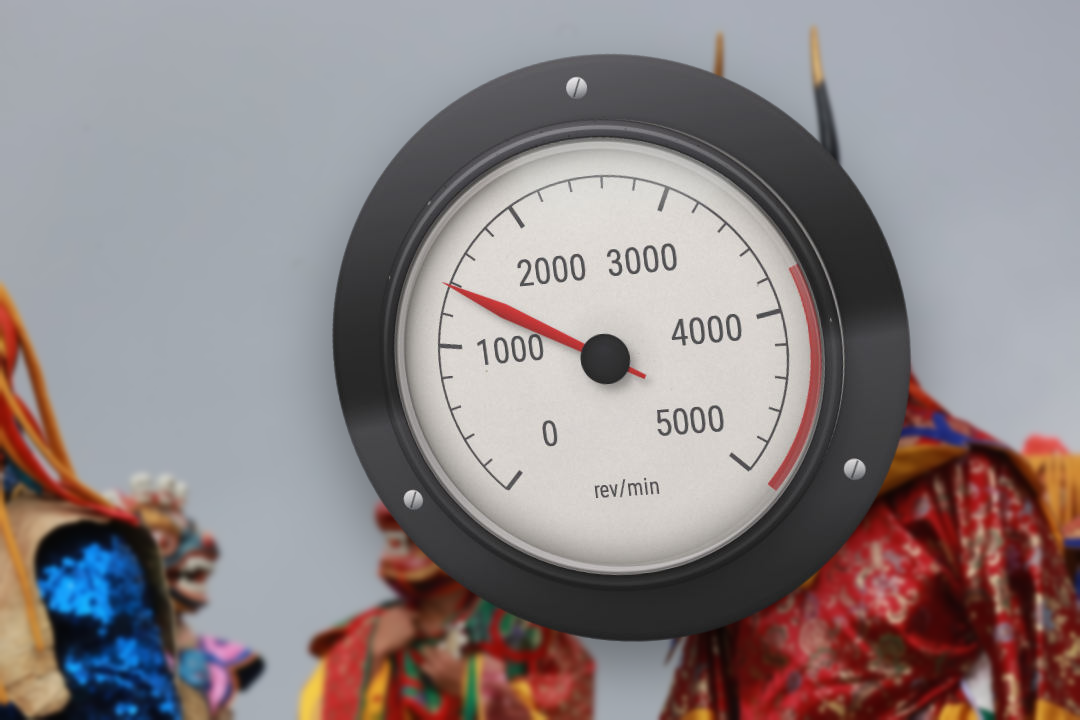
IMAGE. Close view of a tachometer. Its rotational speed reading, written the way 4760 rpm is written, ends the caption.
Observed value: 1400 rpm
